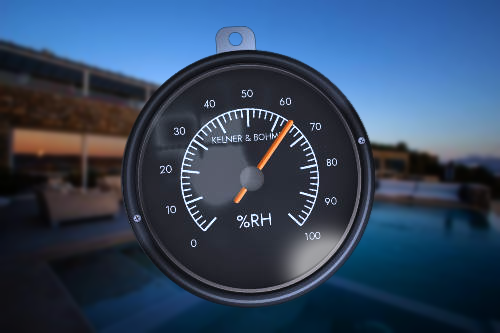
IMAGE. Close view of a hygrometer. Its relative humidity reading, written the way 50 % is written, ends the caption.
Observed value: 64 %
